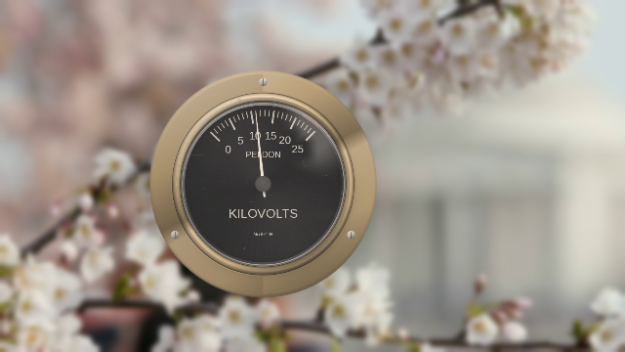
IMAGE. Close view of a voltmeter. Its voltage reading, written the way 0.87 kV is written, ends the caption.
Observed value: 11 kV
